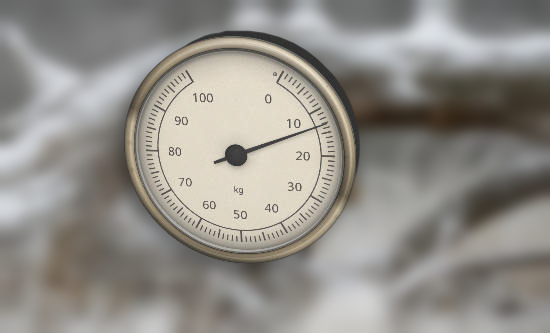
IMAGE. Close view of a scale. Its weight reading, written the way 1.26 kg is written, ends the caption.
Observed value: 13 kg
